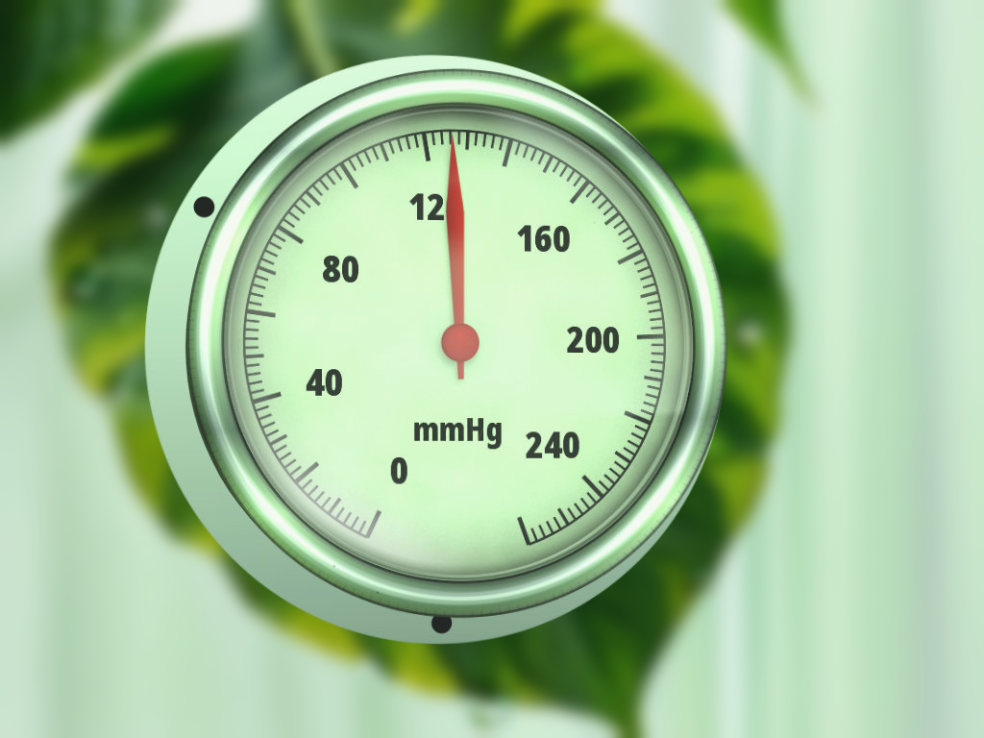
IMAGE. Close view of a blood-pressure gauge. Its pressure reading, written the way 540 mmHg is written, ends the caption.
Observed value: 126 mmHg
